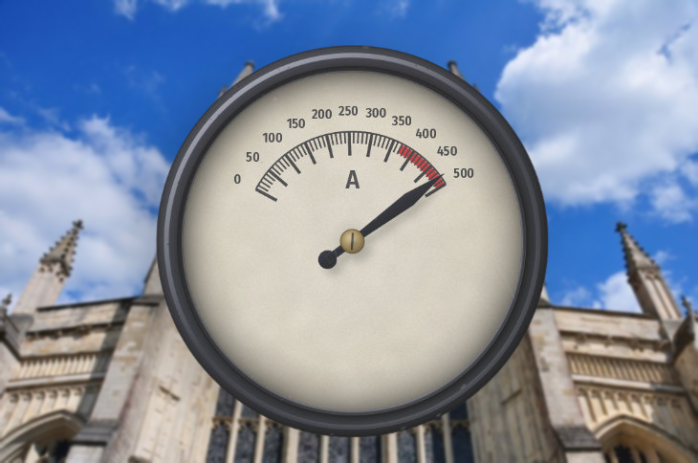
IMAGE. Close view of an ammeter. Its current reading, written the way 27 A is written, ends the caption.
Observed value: 480 A
